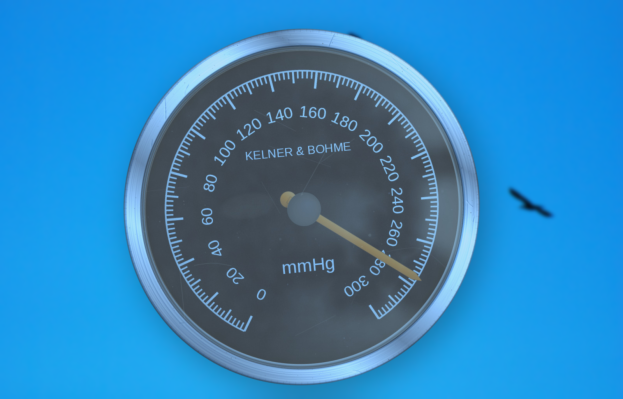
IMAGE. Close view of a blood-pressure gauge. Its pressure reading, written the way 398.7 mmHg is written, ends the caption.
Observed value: 276 mmHg
